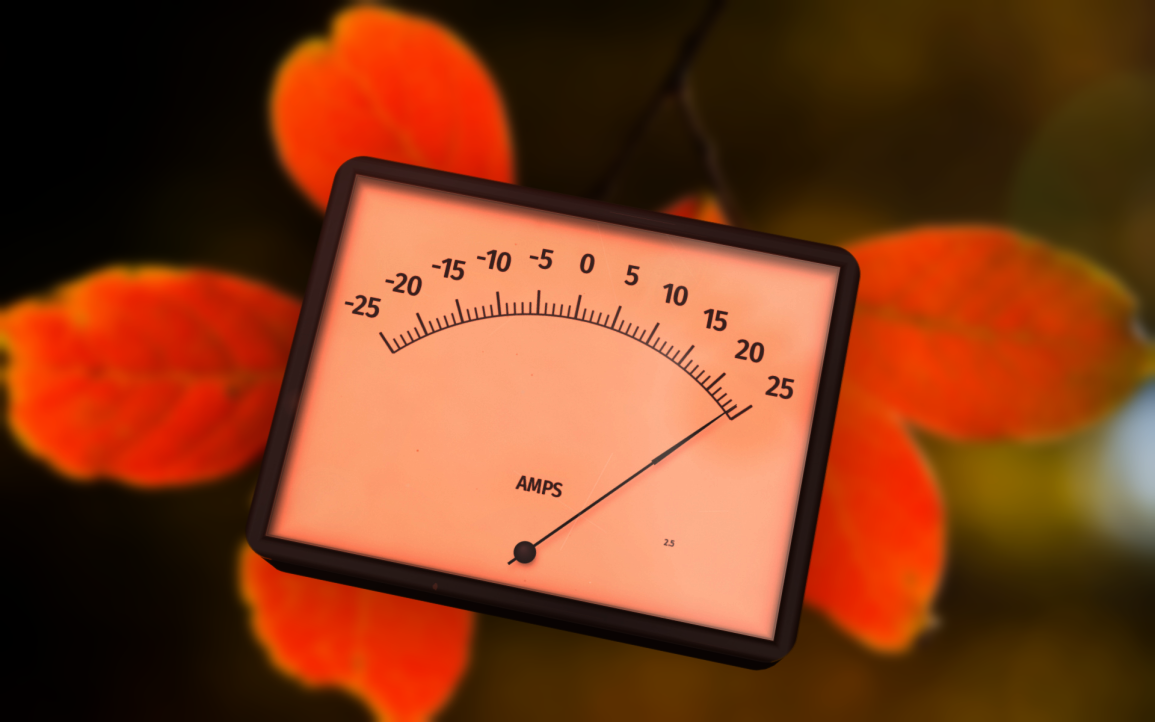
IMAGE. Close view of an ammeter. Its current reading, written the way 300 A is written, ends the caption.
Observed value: 24 A
